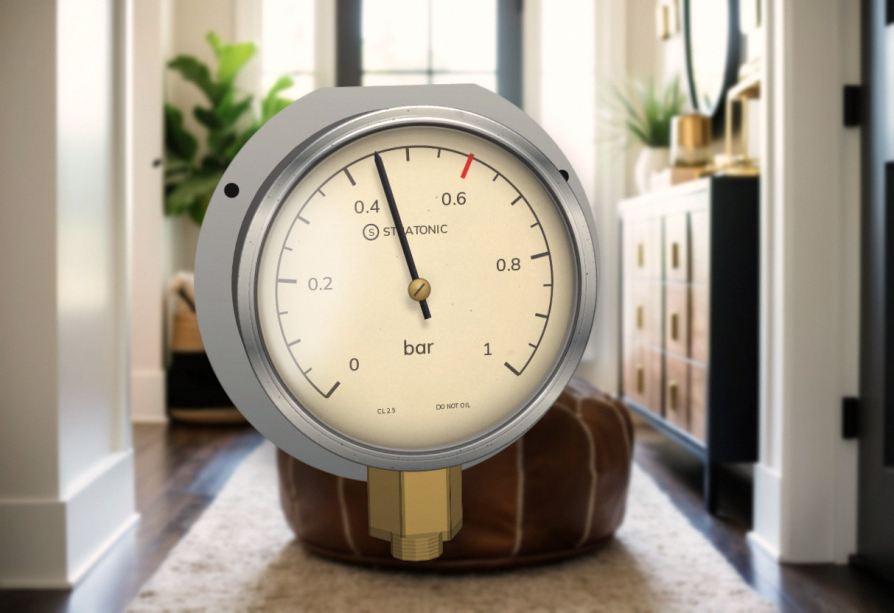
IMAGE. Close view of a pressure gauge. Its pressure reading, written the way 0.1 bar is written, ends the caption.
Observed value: 0.45 bar
